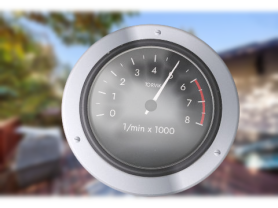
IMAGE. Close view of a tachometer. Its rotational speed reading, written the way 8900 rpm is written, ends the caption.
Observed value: 5000 rpm
